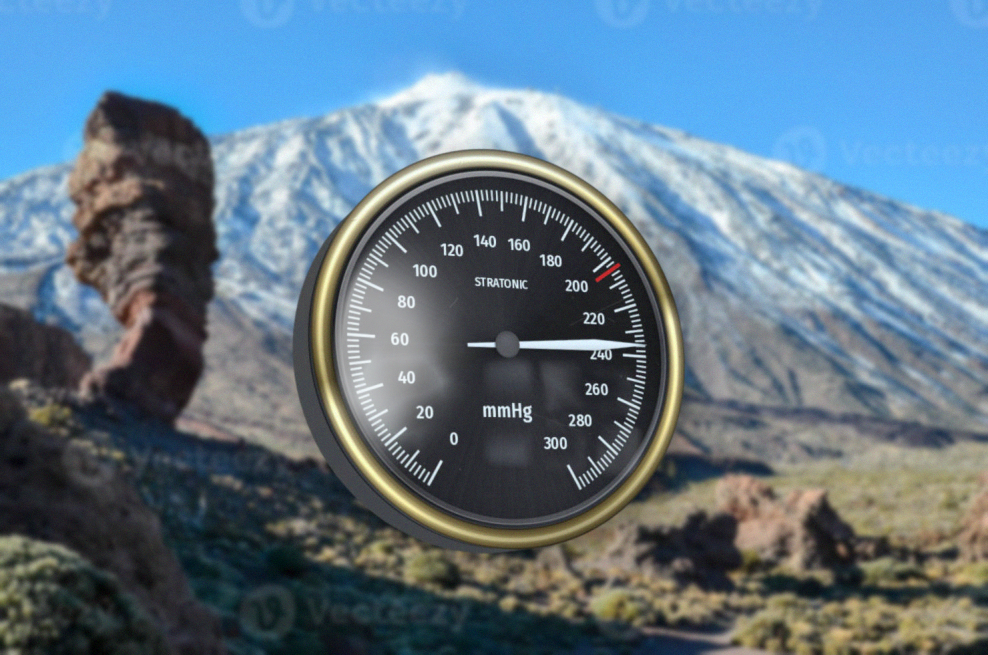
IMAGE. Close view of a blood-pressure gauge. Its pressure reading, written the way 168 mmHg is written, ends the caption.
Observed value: 236 mmHg
